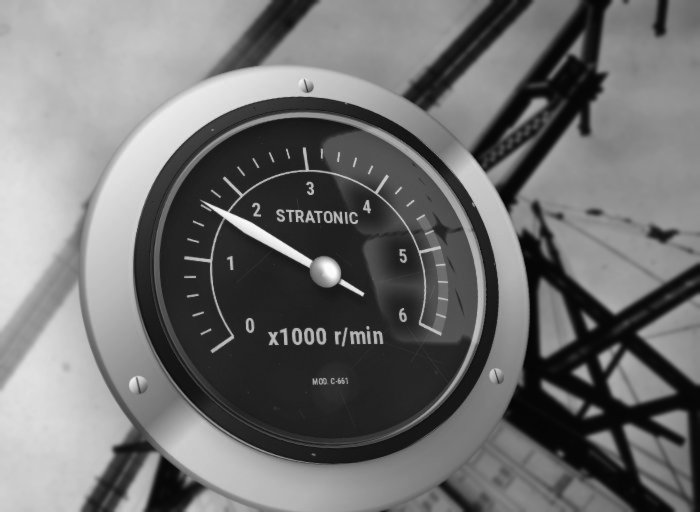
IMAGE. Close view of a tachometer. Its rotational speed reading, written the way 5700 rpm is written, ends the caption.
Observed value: 1600 rpm
